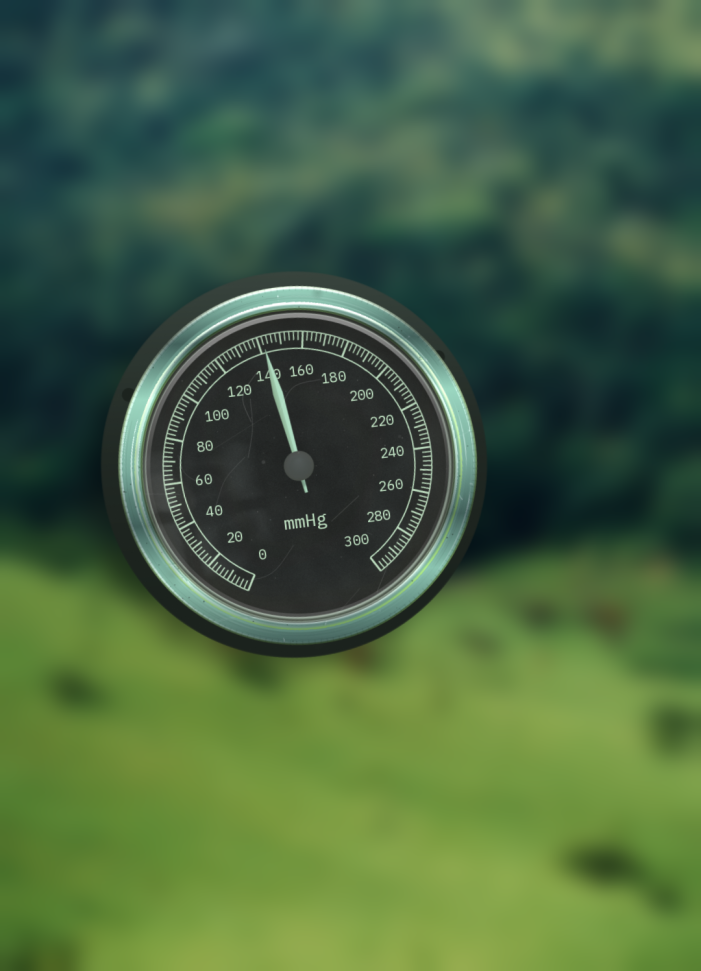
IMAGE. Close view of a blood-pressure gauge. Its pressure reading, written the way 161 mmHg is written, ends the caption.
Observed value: 142 mmHg
